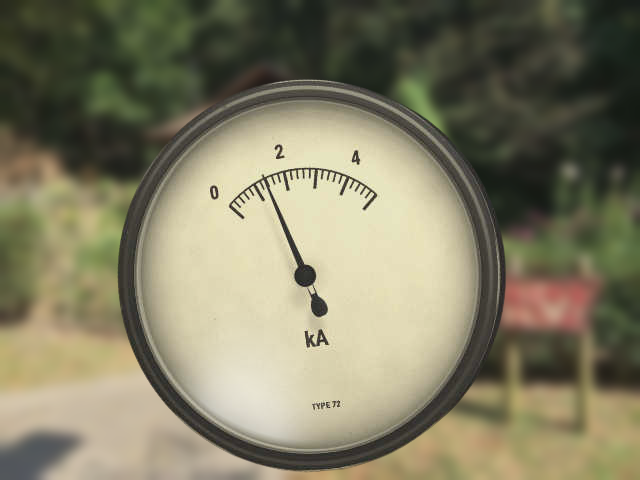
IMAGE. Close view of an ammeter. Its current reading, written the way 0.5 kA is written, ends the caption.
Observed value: 1.4 kA
